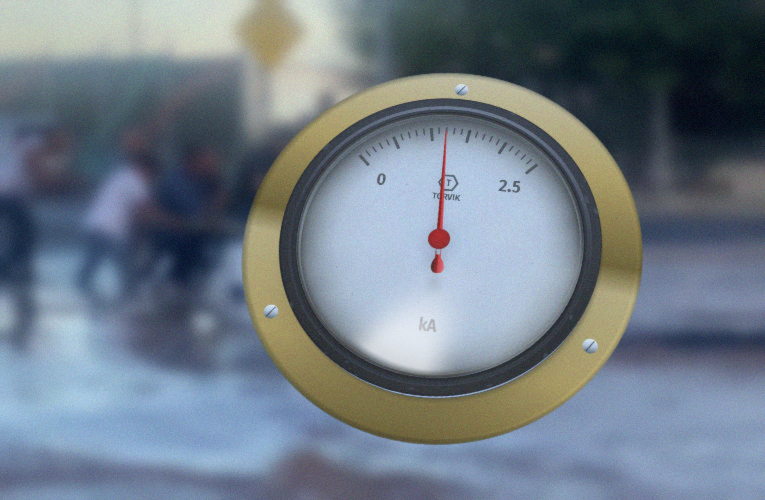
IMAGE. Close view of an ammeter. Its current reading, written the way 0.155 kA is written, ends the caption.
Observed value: 1.2 kA
